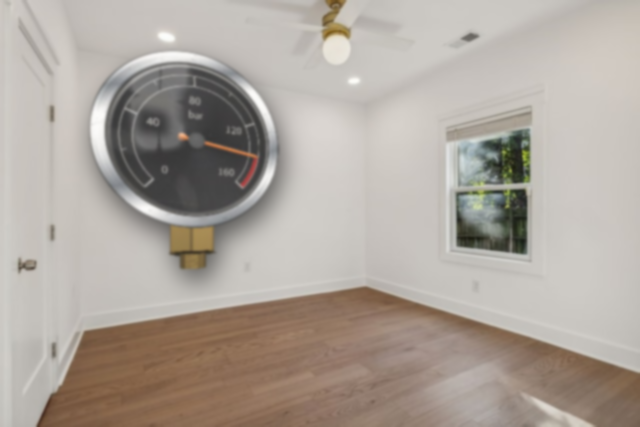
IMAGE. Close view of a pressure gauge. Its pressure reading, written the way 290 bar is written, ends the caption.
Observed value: 140 bar
